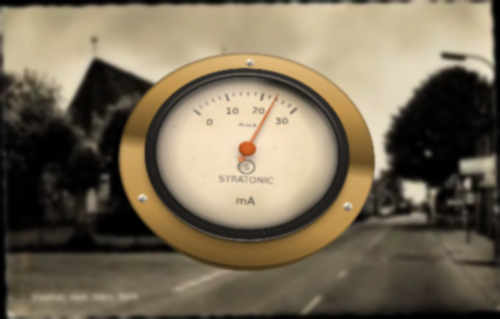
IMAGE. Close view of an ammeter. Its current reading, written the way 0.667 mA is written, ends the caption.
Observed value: 24 mA
